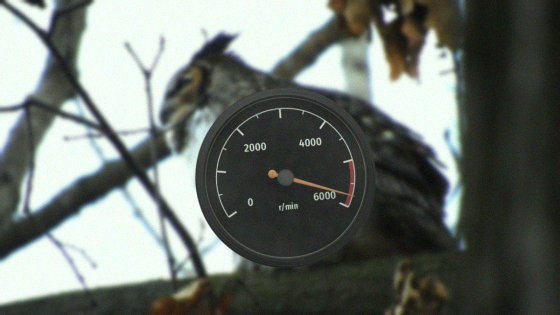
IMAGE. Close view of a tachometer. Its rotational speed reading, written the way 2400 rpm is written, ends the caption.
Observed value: 5750 rpm
